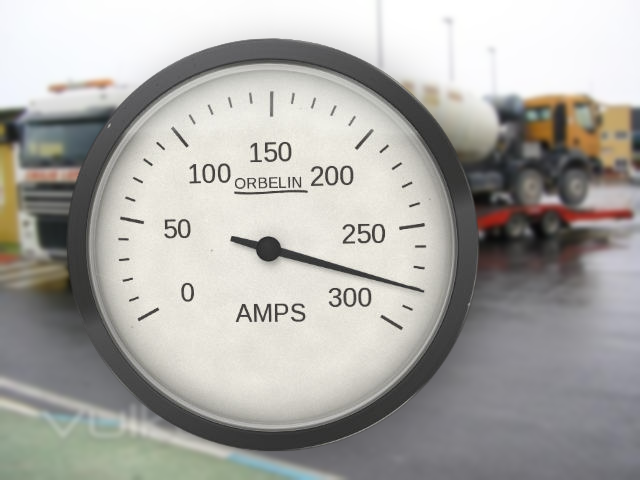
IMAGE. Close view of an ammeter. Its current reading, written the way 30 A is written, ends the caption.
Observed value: 280 A
